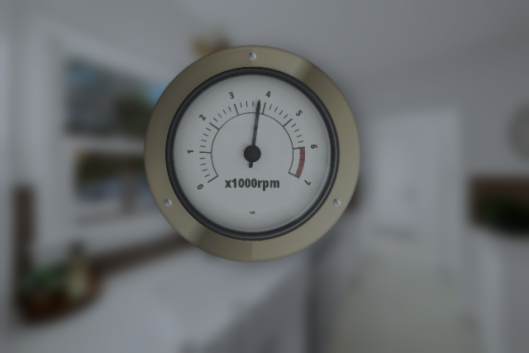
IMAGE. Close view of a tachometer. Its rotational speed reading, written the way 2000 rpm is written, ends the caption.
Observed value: 3800 rpm
